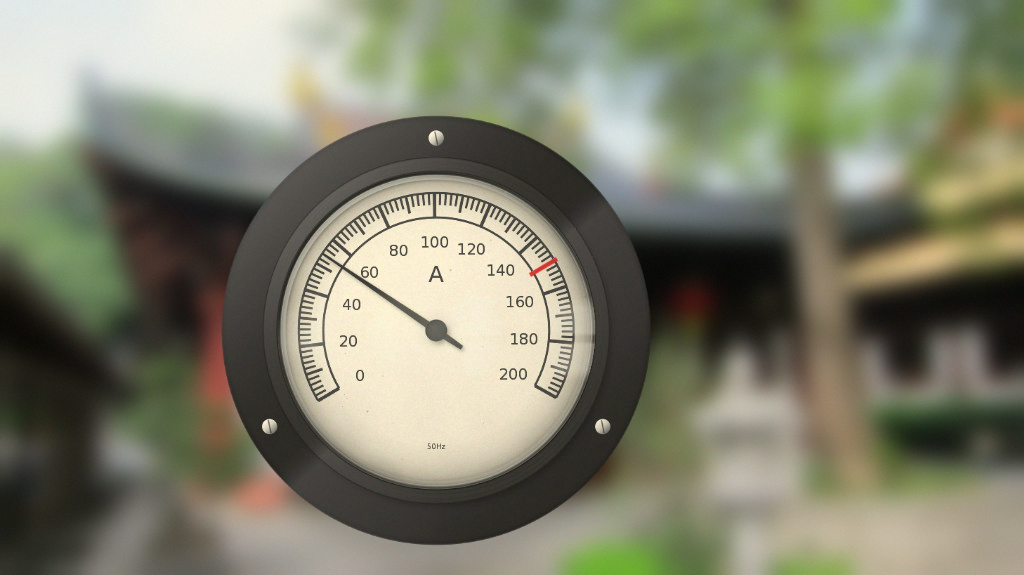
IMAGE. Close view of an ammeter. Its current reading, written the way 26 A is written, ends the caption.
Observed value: 54 A
